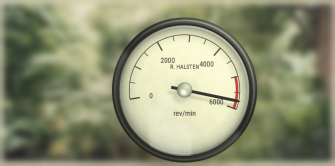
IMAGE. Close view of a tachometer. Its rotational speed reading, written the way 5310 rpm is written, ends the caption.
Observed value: 5750 rpm
